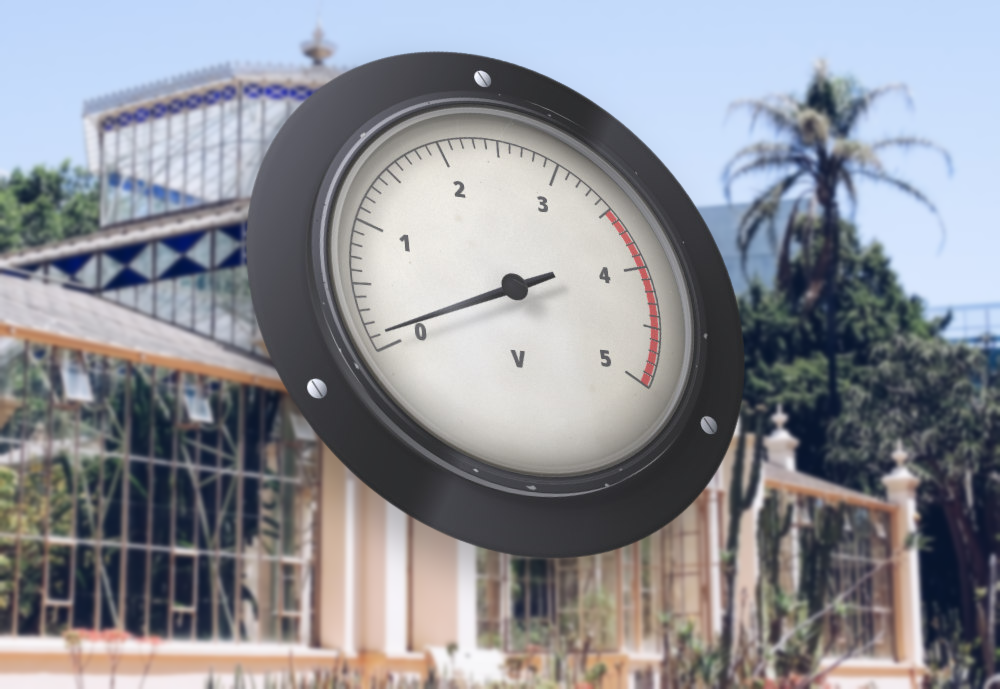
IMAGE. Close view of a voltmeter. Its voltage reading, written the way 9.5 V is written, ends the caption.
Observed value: 0.1 V
